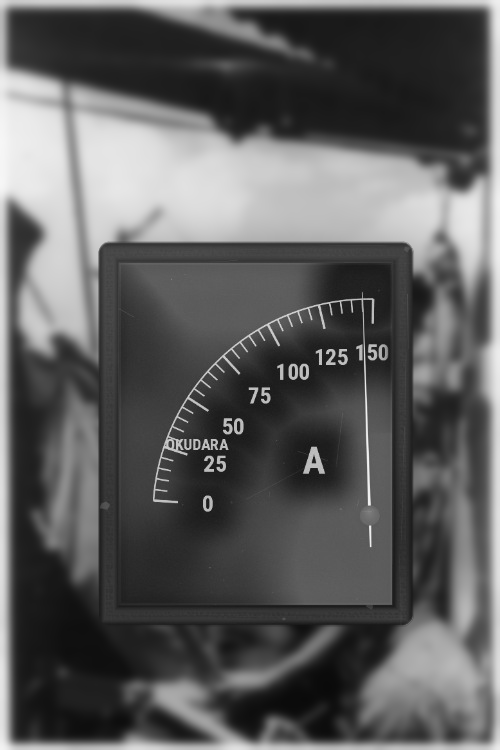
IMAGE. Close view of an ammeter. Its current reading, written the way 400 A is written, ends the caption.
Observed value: 145 A
